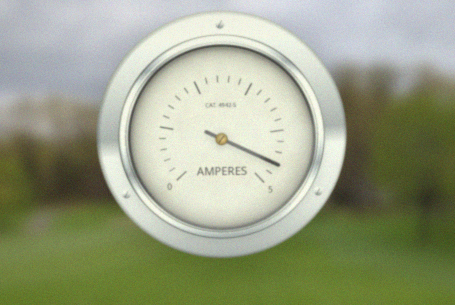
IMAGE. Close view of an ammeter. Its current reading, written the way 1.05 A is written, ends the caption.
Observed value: 4.6 A
